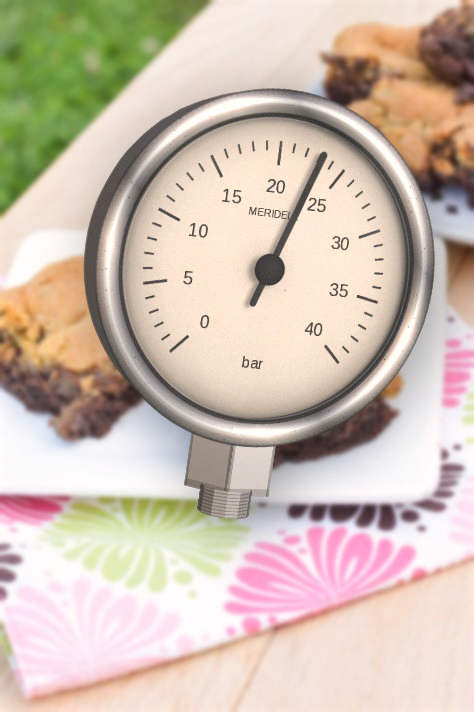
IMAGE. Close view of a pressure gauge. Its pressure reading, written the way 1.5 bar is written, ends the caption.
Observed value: 23 bar
